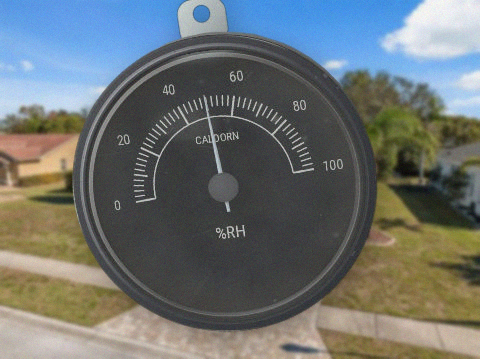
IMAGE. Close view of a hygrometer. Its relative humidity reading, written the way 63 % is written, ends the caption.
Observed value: 50 %
